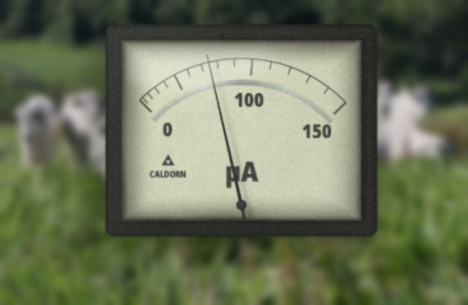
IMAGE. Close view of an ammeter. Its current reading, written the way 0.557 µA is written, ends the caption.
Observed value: 75 µA
